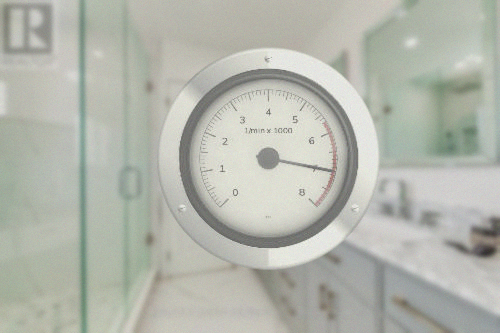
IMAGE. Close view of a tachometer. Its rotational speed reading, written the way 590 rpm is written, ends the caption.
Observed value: 7000 rpm
